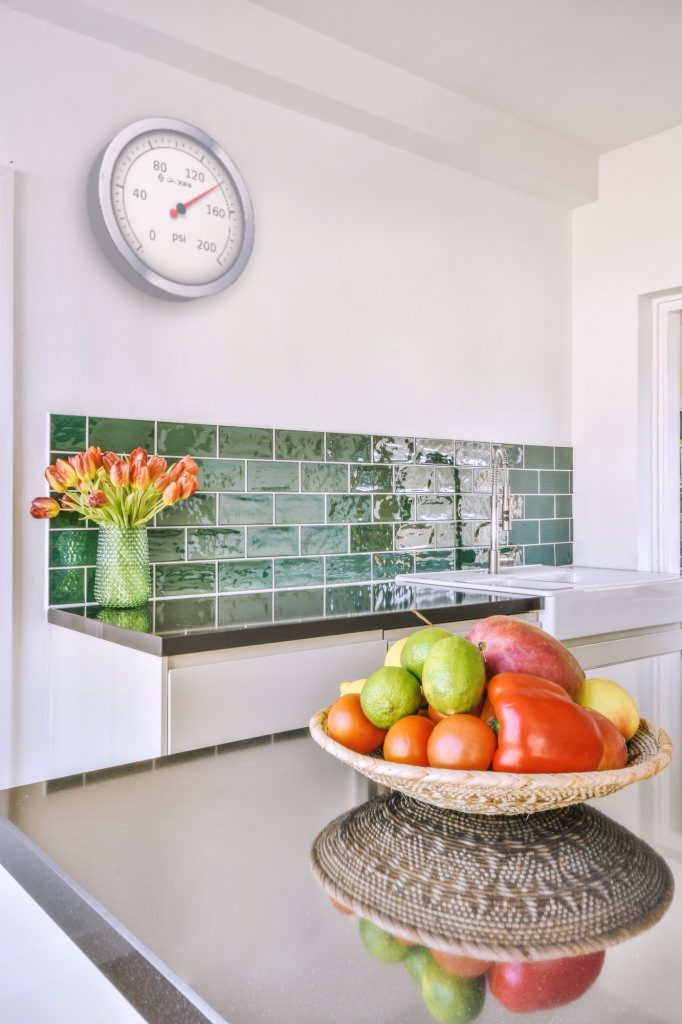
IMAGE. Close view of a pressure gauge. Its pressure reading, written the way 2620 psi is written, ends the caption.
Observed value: 140 psi
